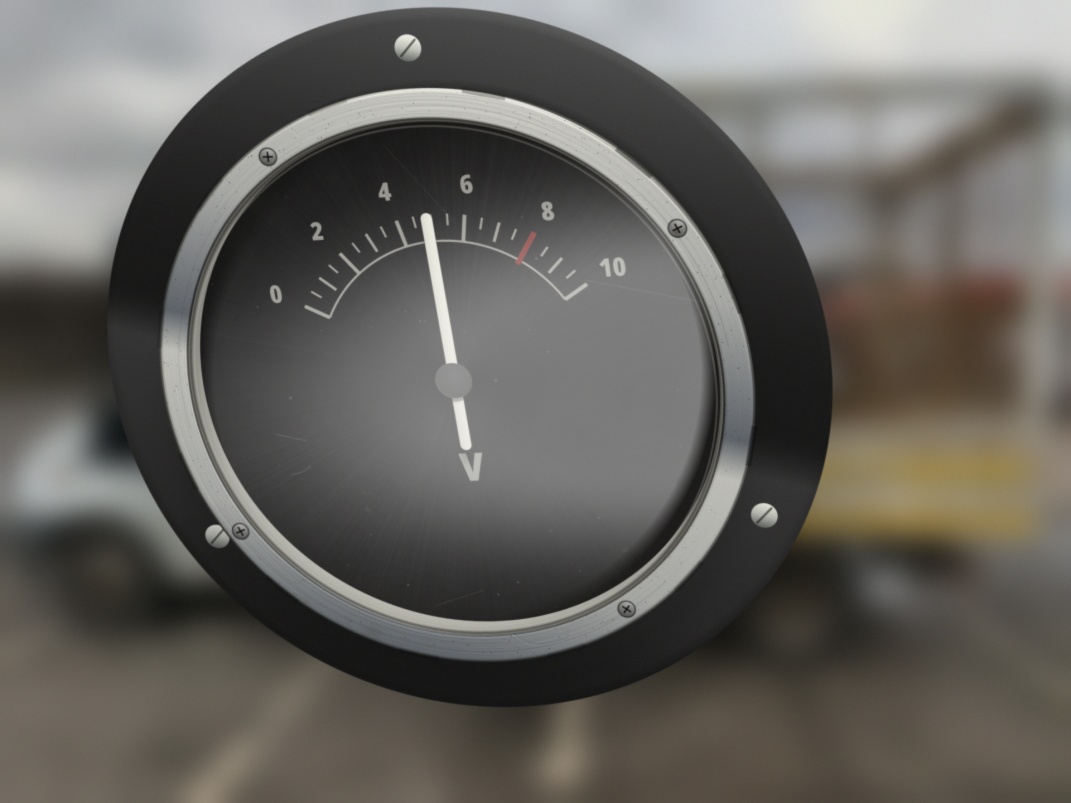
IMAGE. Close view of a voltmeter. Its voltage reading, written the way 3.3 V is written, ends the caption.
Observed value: 5 V
